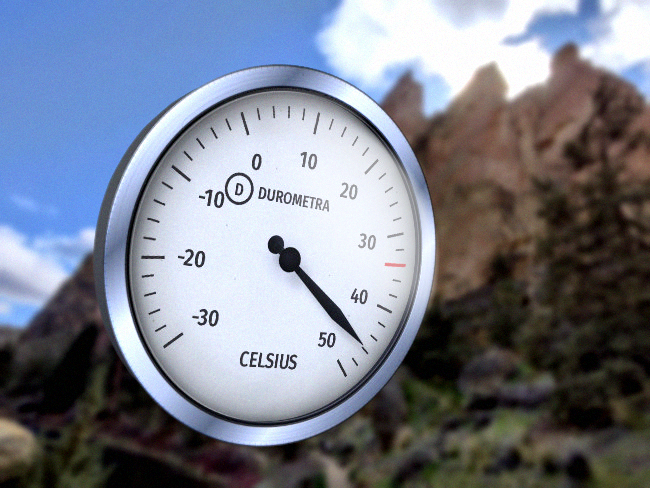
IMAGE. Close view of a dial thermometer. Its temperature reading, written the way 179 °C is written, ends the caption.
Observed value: 46 °C
